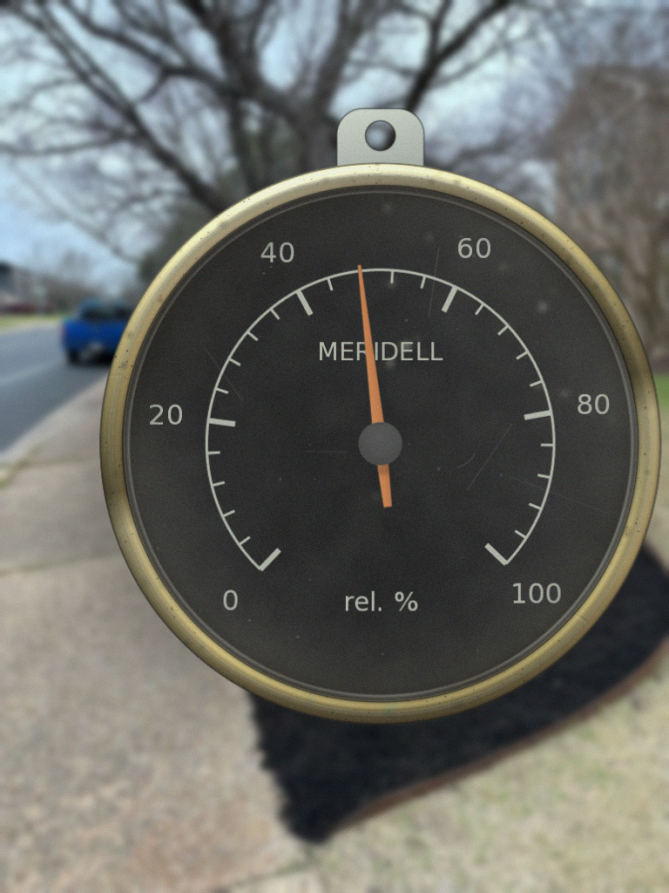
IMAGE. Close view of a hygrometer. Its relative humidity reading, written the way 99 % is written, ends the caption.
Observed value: 48 %
